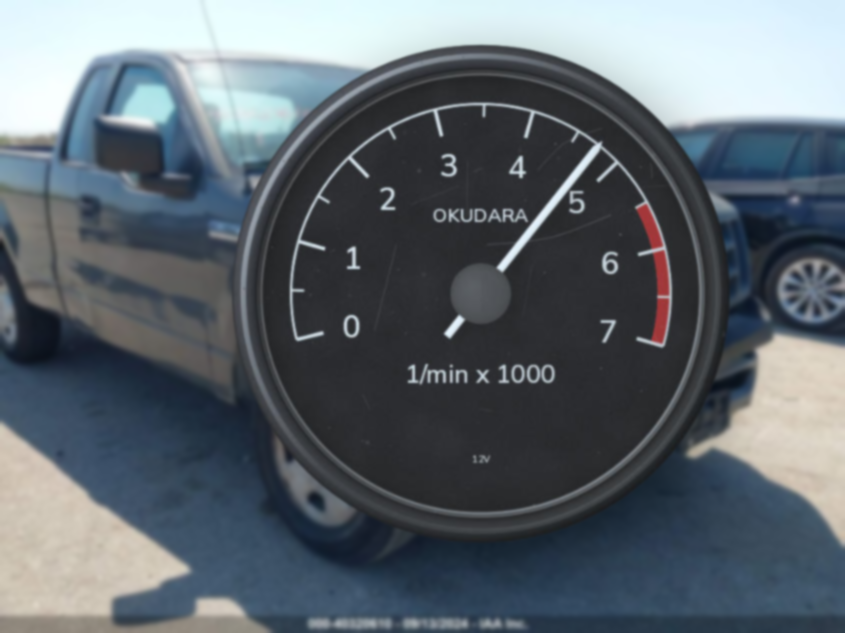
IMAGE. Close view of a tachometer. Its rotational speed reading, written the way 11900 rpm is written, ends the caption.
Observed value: 4750 rpm
